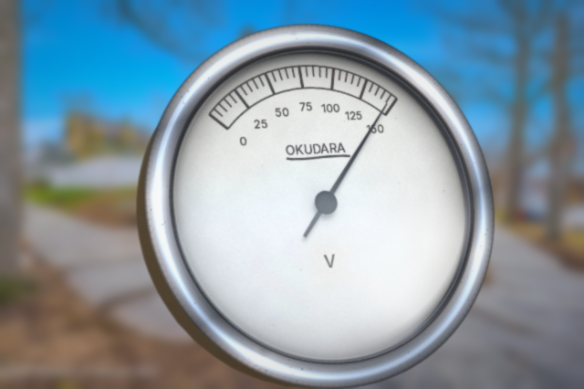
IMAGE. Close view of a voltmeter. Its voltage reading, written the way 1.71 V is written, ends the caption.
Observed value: 145 V
